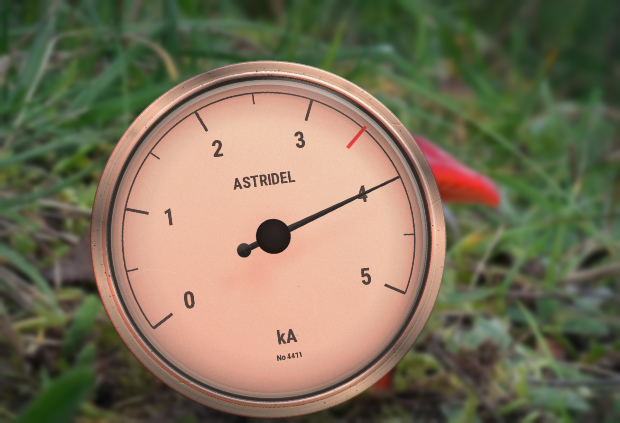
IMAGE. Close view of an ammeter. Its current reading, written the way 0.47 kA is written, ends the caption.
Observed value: 4 kA
